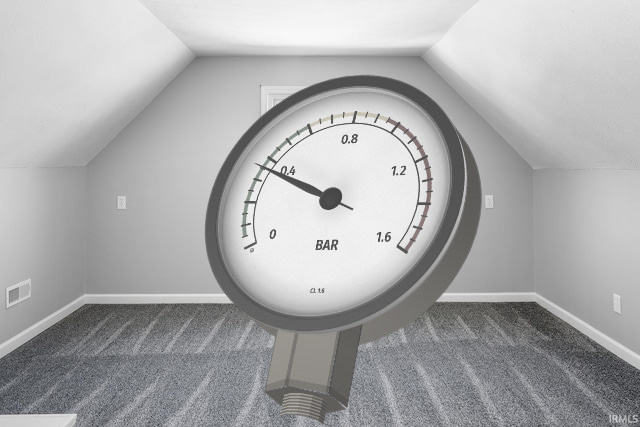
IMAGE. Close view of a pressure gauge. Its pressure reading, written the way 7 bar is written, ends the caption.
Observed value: 0.35 bar
